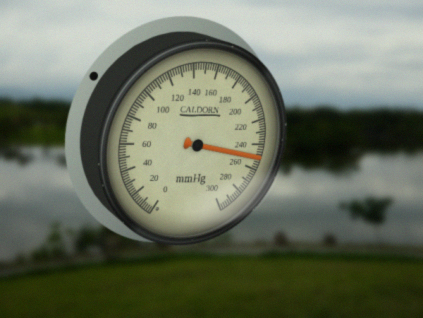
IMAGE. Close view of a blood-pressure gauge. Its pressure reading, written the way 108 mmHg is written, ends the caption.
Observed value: 250 mmHg
